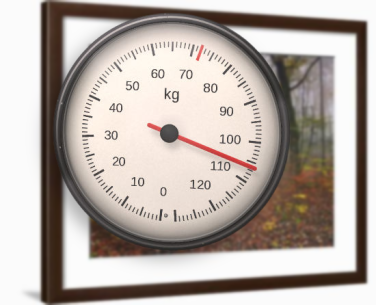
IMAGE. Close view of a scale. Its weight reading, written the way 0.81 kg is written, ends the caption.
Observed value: 106 kg
